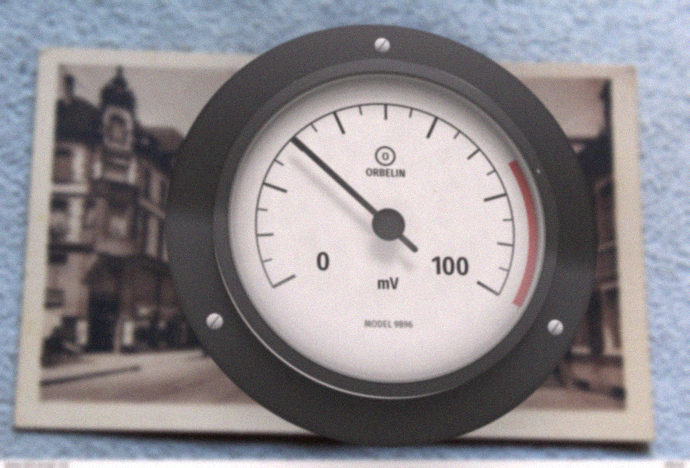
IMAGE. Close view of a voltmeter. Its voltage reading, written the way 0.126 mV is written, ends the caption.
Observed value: 30 mV
